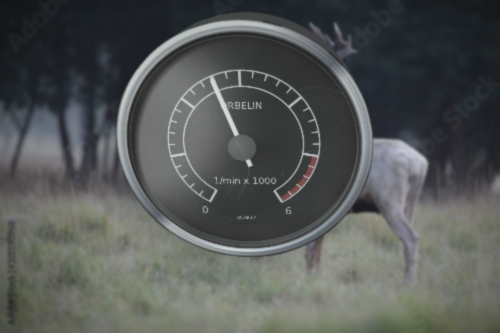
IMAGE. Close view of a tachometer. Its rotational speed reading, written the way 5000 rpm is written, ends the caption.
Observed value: 2600 rpm
